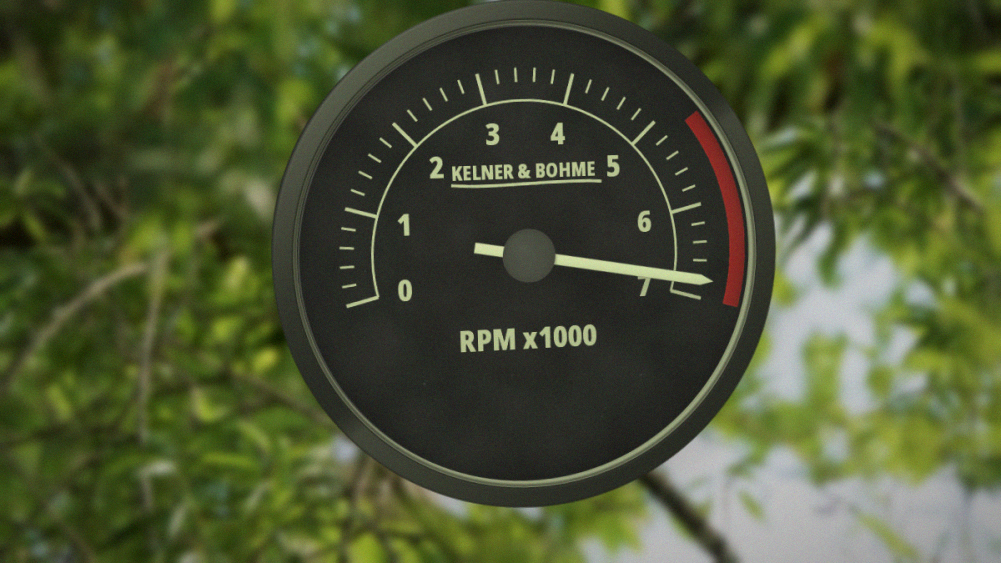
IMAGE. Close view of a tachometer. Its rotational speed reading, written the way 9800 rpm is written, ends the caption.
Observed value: 6800 rpm
